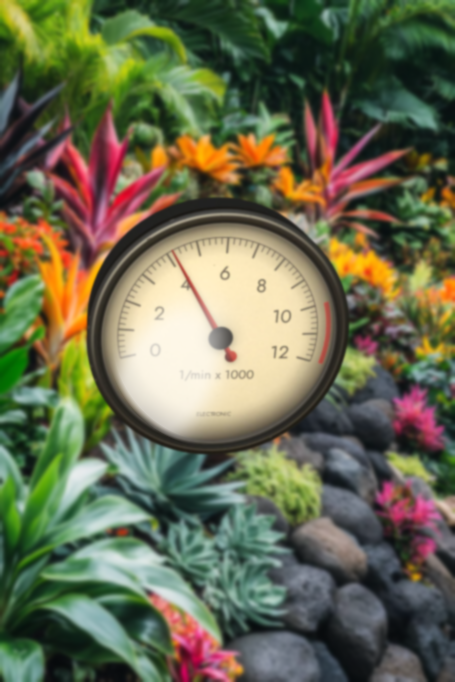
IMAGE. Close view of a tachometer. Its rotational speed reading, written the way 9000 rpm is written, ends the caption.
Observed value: 4200 rpm
